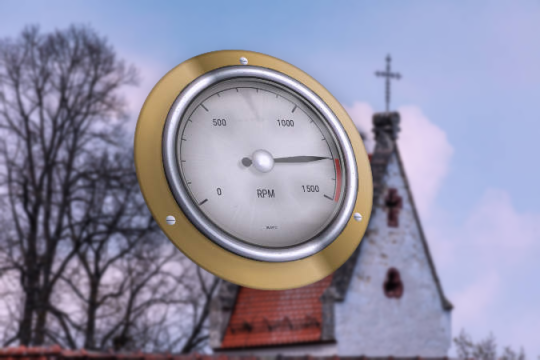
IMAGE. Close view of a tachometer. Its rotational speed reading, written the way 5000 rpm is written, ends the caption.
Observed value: 1300 rpm
